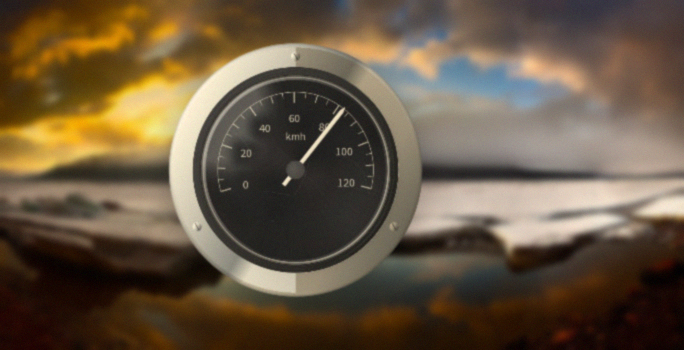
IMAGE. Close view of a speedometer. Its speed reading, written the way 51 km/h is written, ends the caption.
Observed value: 82.5 km/h
